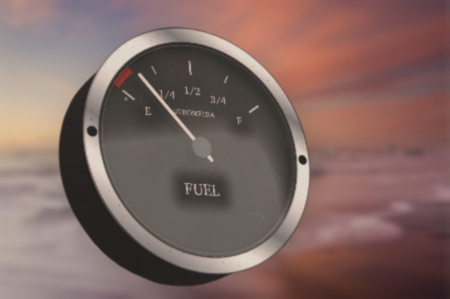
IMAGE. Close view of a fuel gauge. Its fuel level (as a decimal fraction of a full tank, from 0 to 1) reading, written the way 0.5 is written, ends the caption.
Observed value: 0.125
